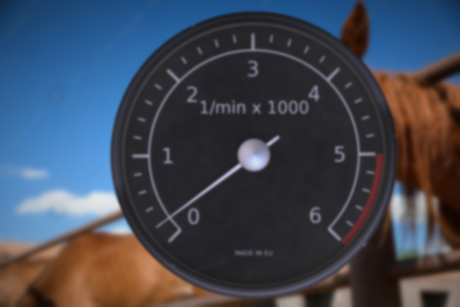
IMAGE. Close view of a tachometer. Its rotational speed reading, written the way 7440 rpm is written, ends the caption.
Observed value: 200 rpm
